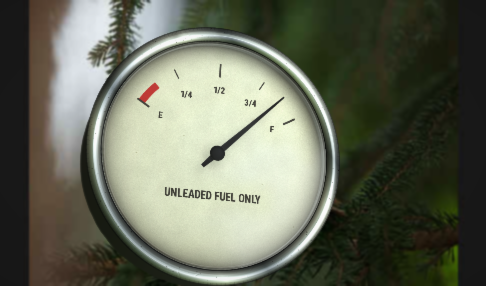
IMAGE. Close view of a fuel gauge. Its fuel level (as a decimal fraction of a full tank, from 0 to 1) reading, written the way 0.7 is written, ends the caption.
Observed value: 0.875
